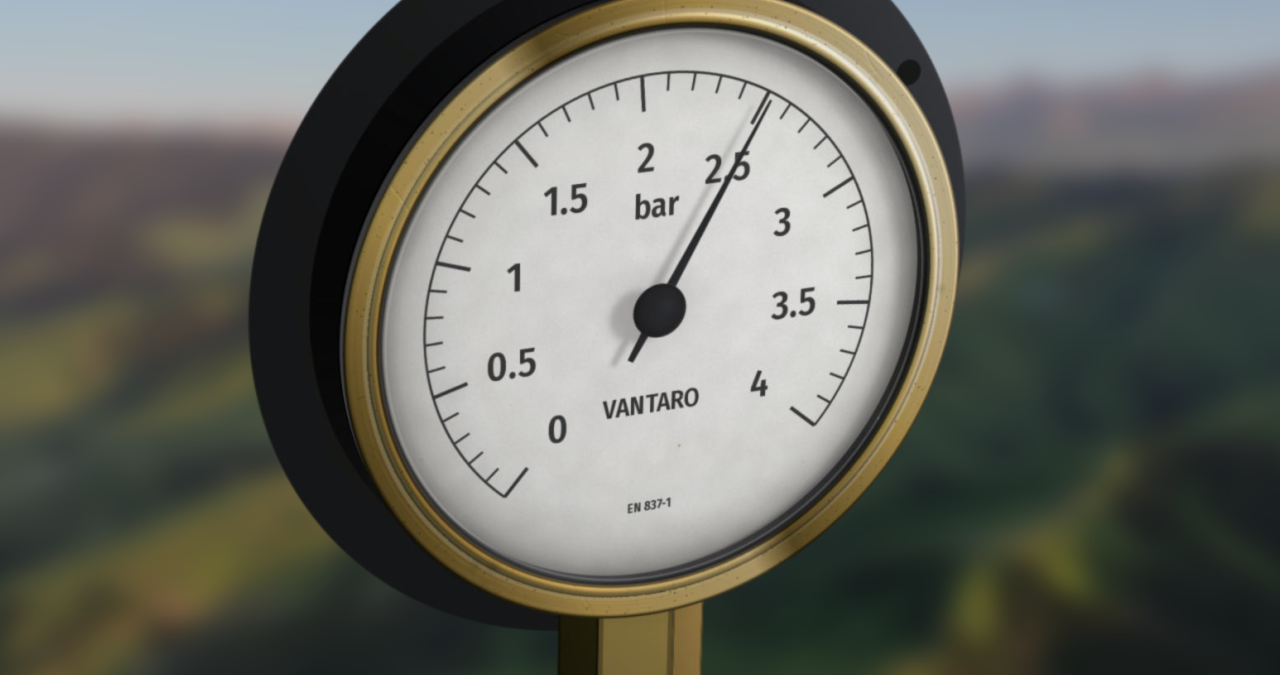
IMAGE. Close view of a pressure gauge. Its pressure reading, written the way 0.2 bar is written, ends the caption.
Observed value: 2.5 bar
